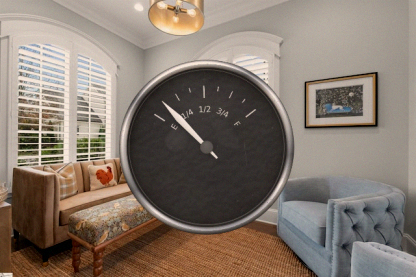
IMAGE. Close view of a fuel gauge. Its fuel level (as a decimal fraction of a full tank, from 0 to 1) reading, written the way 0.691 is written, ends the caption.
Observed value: 0.125
